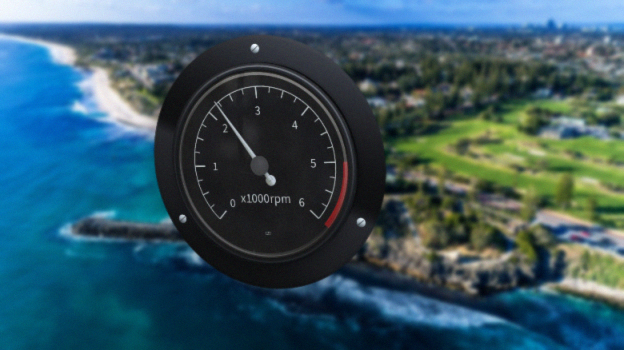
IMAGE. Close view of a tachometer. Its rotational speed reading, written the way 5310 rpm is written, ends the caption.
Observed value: 2250 rpm
